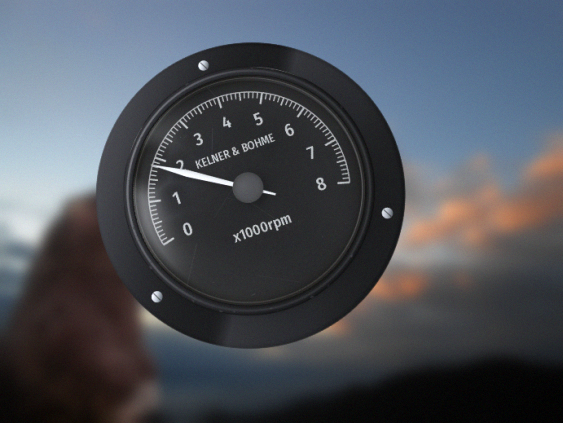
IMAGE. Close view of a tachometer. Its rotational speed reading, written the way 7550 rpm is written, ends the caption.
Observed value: 1800 rpm
